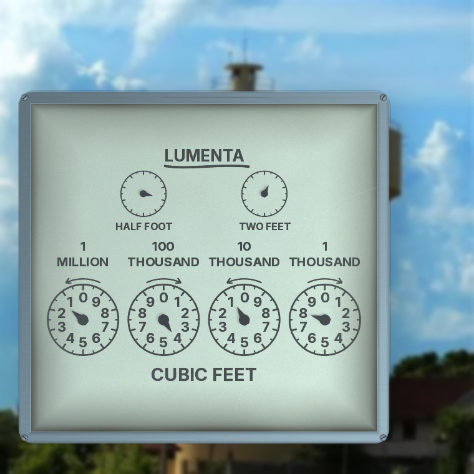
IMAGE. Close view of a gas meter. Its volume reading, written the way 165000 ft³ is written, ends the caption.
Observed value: 140800 ft³
